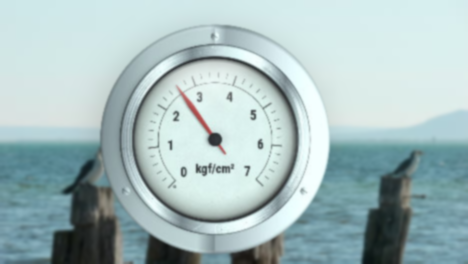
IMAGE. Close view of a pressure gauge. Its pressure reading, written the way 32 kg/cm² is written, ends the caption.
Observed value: 2.6 kg/cm²
